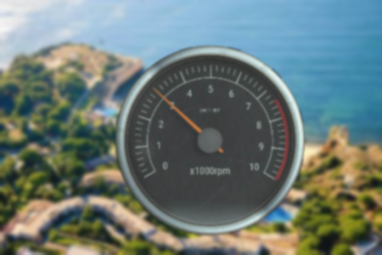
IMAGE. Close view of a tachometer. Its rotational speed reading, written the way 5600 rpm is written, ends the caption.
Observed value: 3000 rpm
